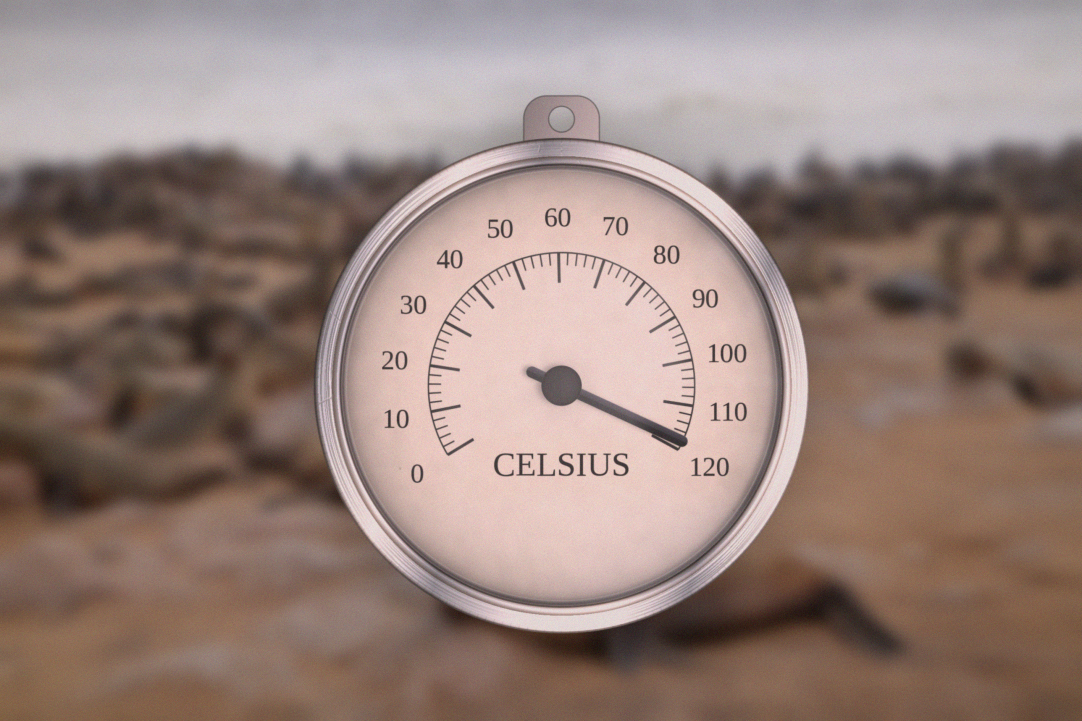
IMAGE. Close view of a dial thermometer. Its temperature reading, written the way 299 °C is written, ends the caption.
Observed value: 118 °C
